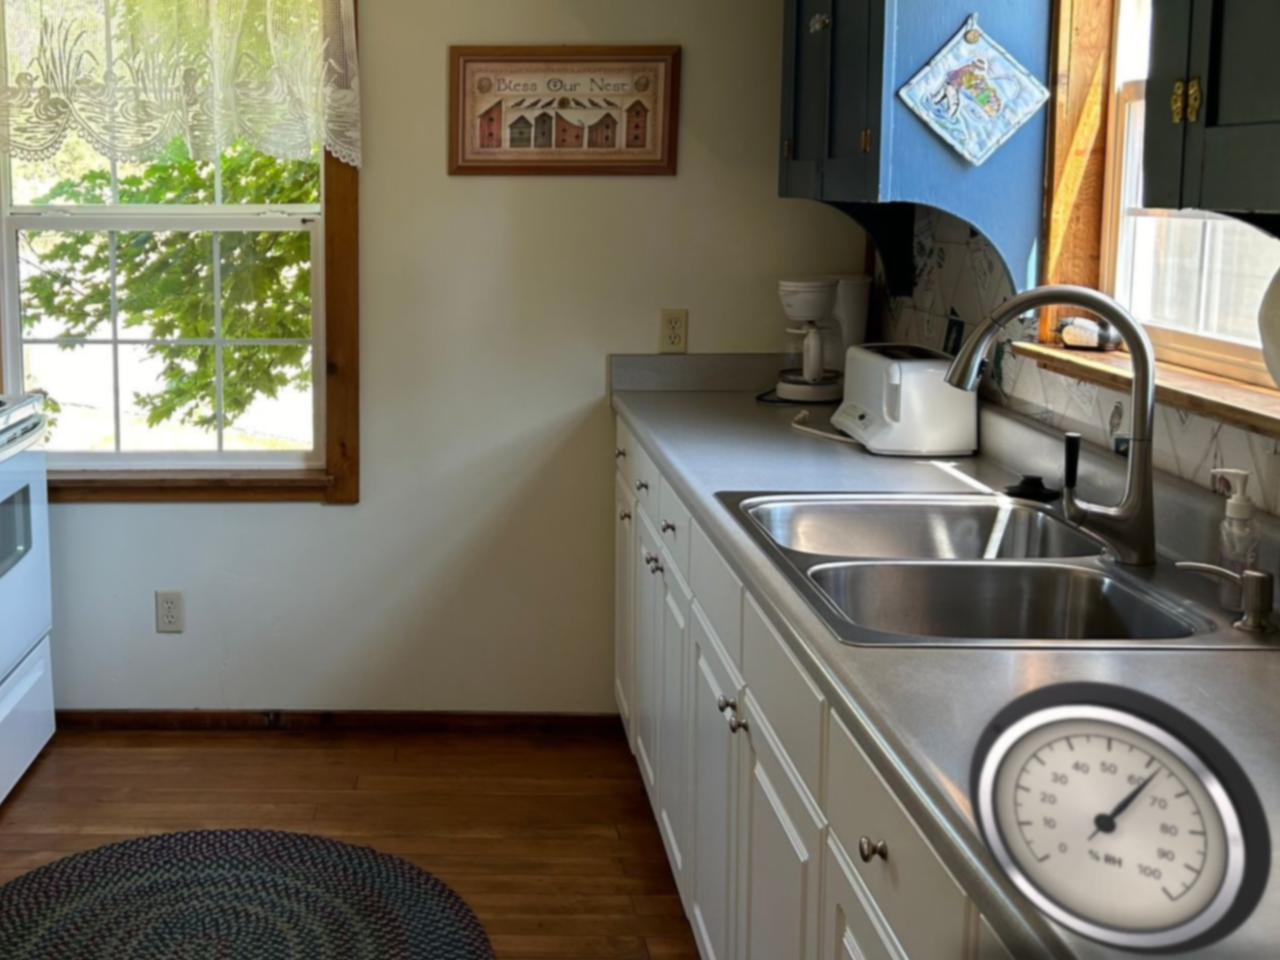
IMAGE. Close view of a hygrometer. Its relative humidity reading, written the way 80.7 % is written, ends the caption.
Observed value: 62.5 %
